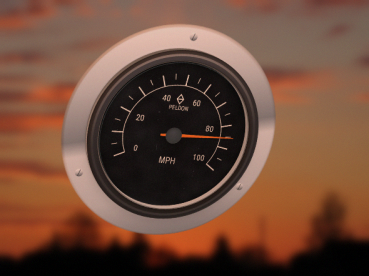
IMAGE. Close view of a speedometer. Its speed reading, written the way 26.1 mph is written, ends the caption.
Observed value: 85 mph
